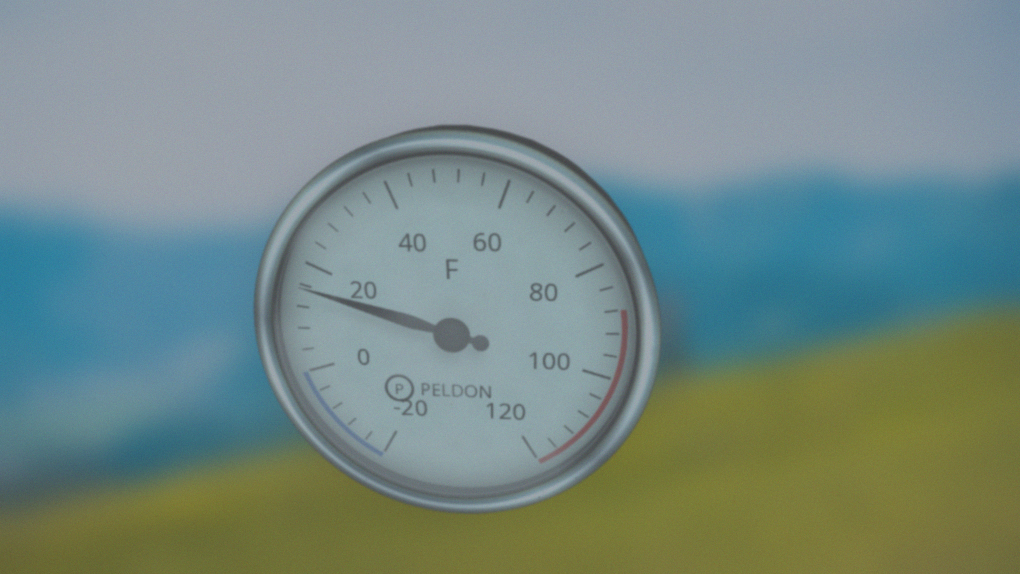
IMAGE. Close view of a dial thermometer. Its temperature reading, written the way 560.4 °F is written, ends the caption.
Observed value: 16 °F
